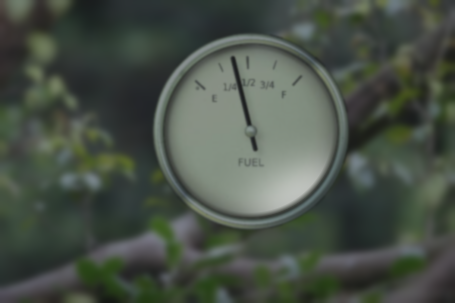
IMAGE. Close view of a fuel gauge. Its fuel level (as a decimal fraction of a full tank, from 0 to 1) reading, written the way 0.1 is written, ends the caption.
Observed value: 0.375
